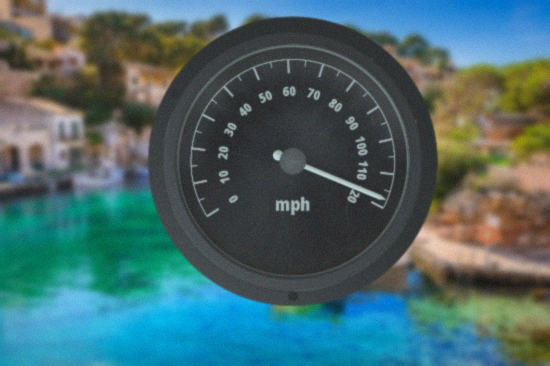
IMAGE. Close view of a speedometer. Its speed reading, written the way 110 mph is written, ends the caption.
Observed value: 117.5 mph
